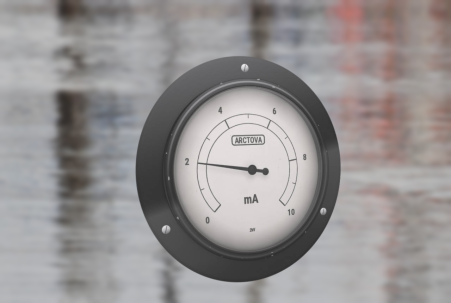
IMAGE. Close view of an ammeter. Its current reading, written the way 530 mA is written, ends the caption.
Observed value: 2 mA
